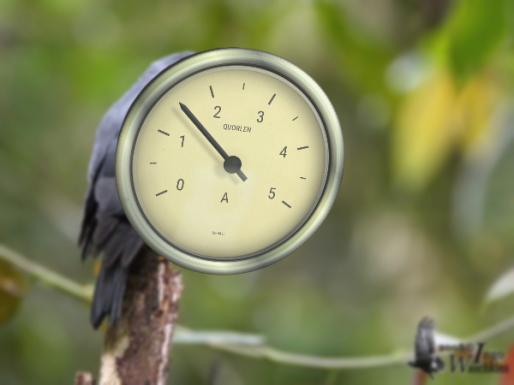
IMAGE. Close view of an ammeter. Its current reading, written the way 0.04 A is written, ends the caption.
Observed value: 1.5 A
